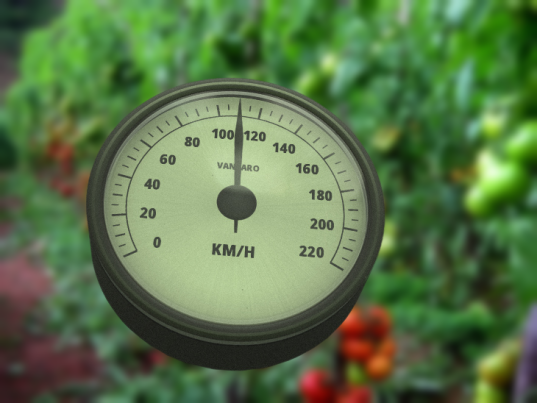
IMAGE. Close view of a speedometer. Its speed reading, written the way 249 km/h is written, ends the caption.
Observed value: 110 km/h
